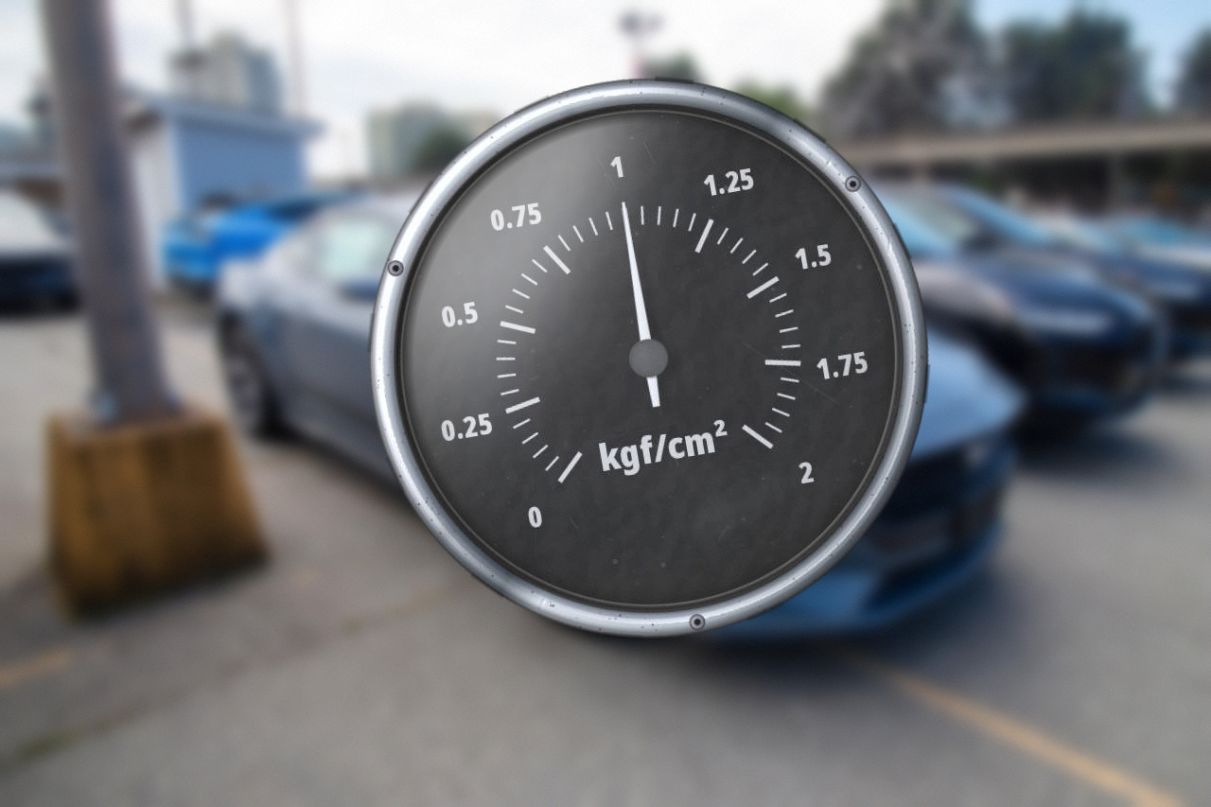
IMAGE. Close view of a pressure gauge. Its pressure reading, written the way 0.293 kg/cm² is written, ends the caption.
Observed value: 1 kg/cm²
